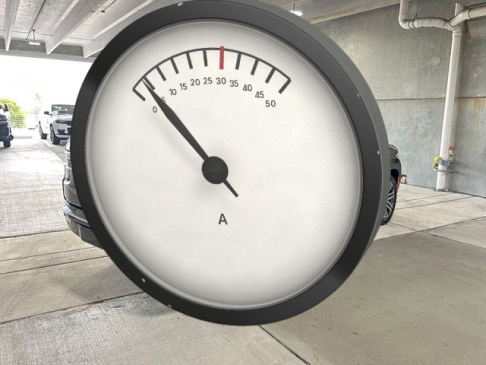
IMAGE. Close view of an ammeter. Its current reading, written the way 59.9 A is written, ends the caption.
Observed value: 5 A
